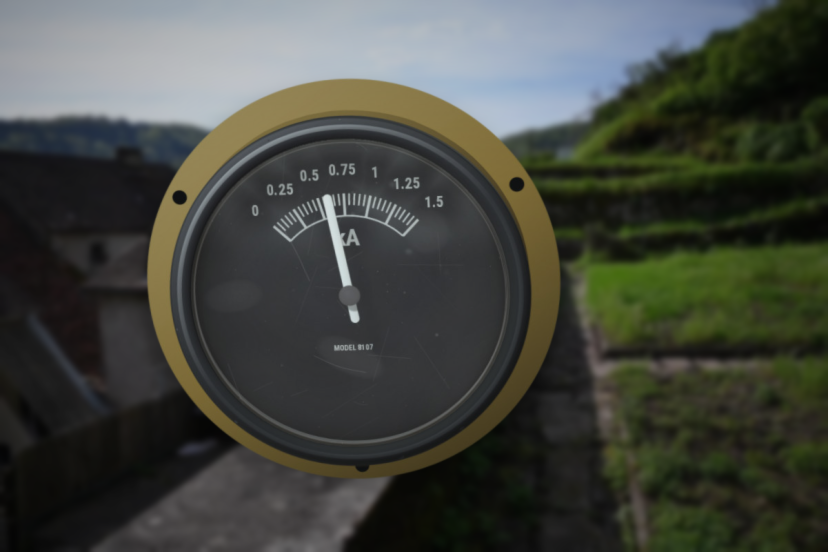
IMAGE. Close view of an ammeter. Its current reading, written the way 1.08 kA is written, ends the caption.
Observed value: 0.6 kA
